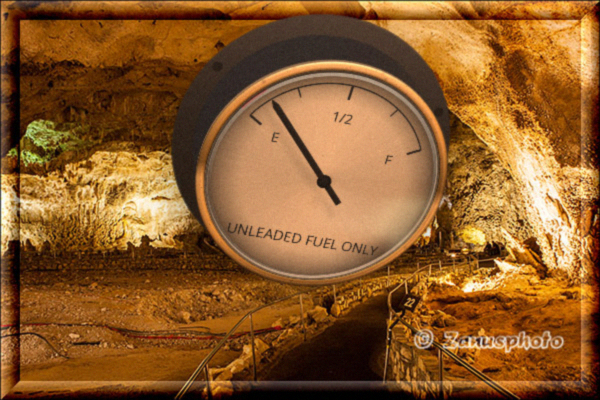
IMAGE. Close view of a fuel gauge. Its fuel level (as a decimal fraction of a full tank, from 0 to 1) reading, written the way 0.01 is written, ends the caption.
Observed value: 0.125
